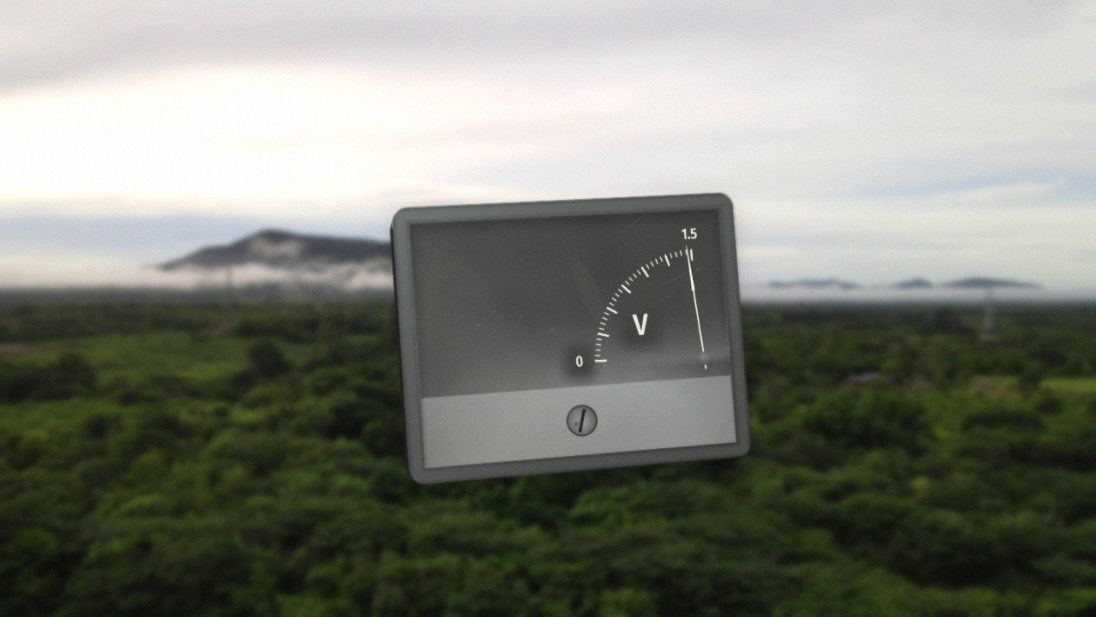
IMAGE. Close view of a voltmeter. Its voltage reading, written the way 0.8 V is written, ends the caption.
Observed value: 1.45 V
